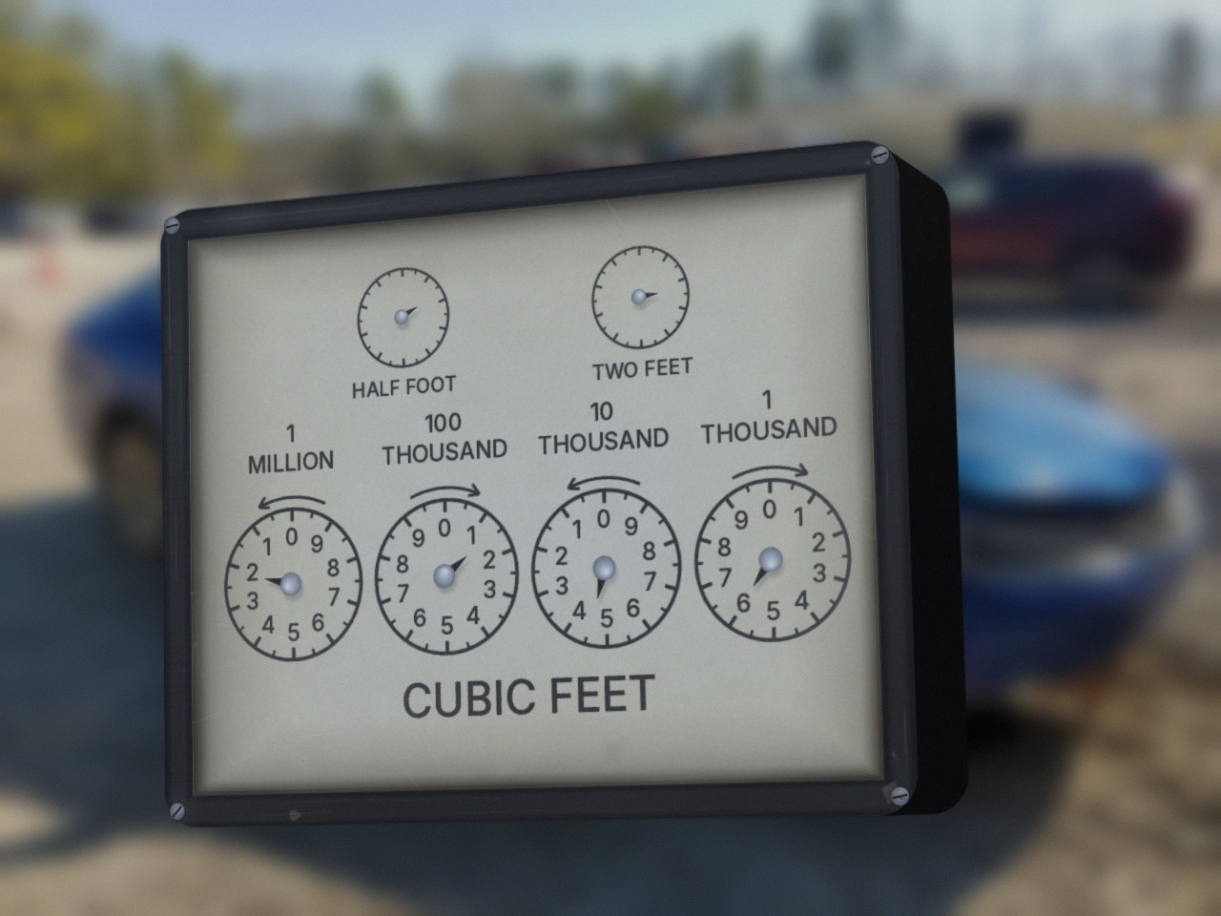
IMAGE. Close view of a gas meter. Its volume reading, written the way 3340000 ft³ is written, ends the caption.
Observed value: 214600 ft³
